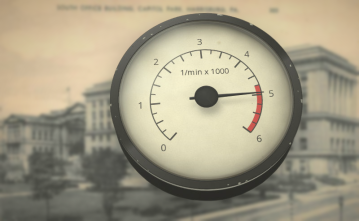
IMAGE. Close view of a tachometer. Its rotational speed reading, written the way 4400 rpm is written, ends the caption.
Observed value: 5000 rpm
